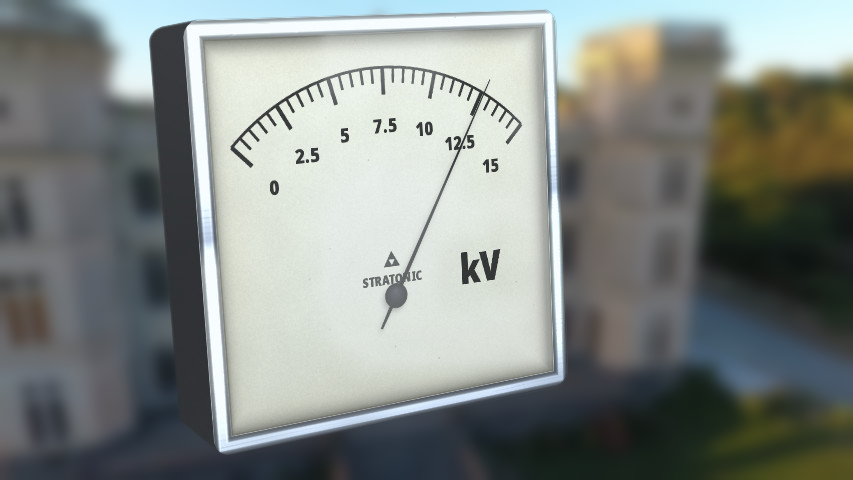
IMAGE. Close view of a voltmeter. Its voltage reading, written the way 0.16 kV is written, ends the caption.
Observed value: 12.5 kV
